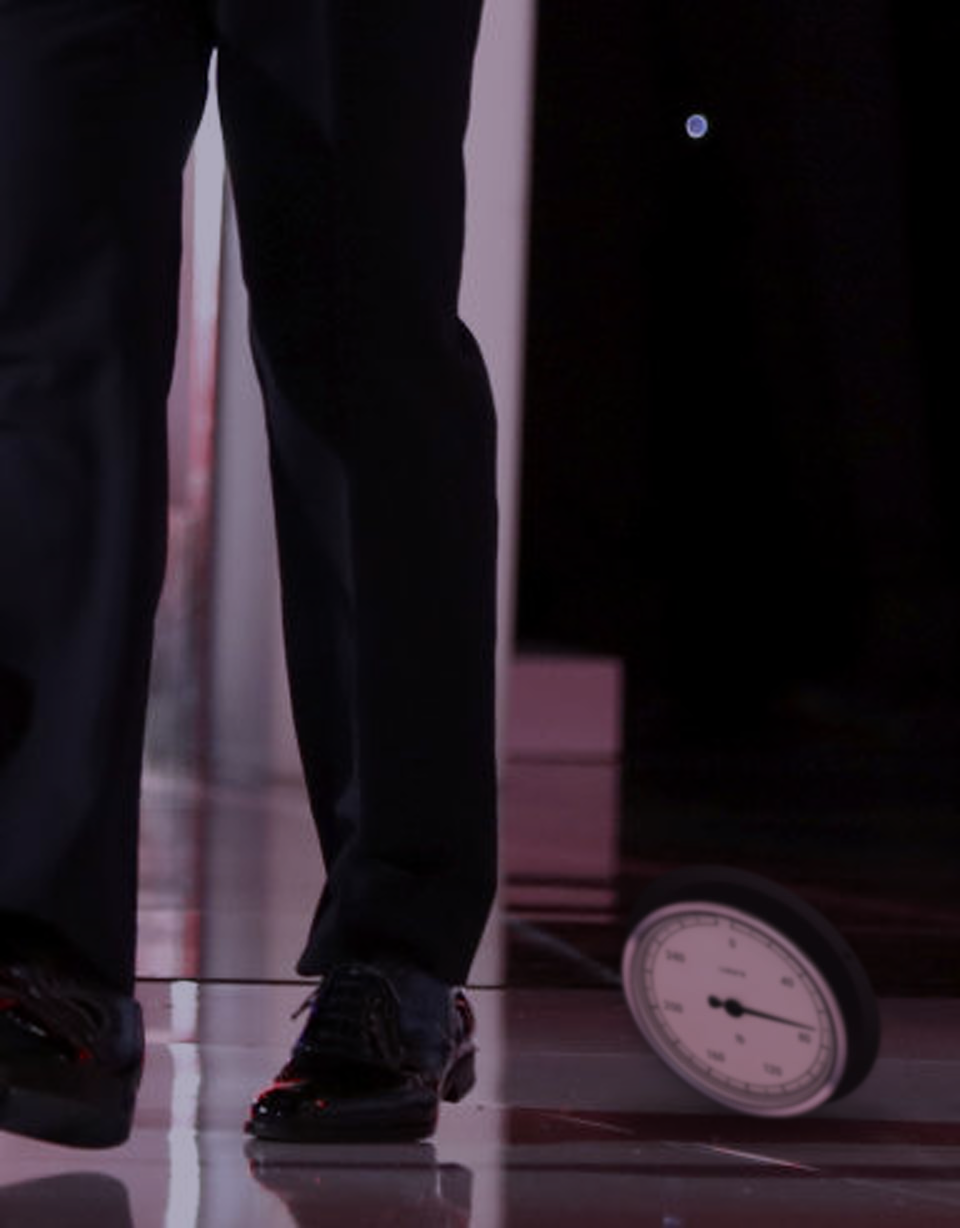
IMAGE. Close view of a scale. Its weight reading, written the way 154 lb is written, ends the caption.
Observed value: 70 lb
